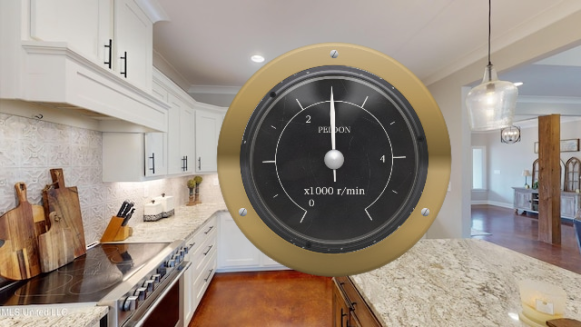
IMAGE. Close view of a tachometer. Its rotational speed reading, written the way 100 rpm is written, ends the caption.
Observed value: 2500 rpm
